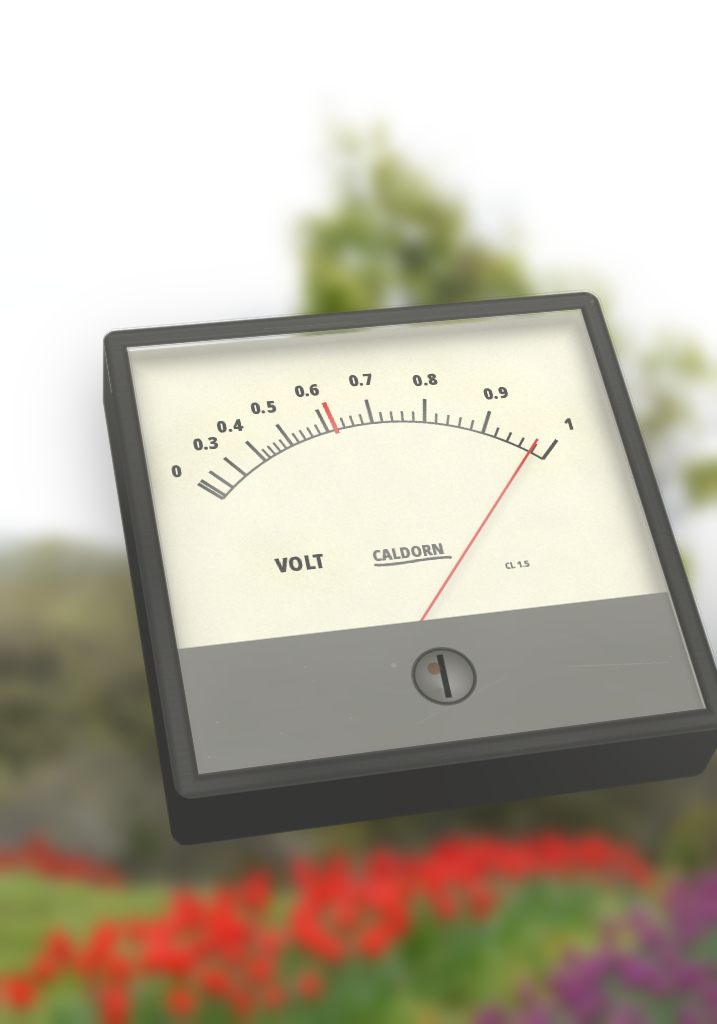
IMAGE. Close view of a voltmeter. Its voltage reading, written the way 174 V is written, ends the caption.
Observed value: 0.98 V
